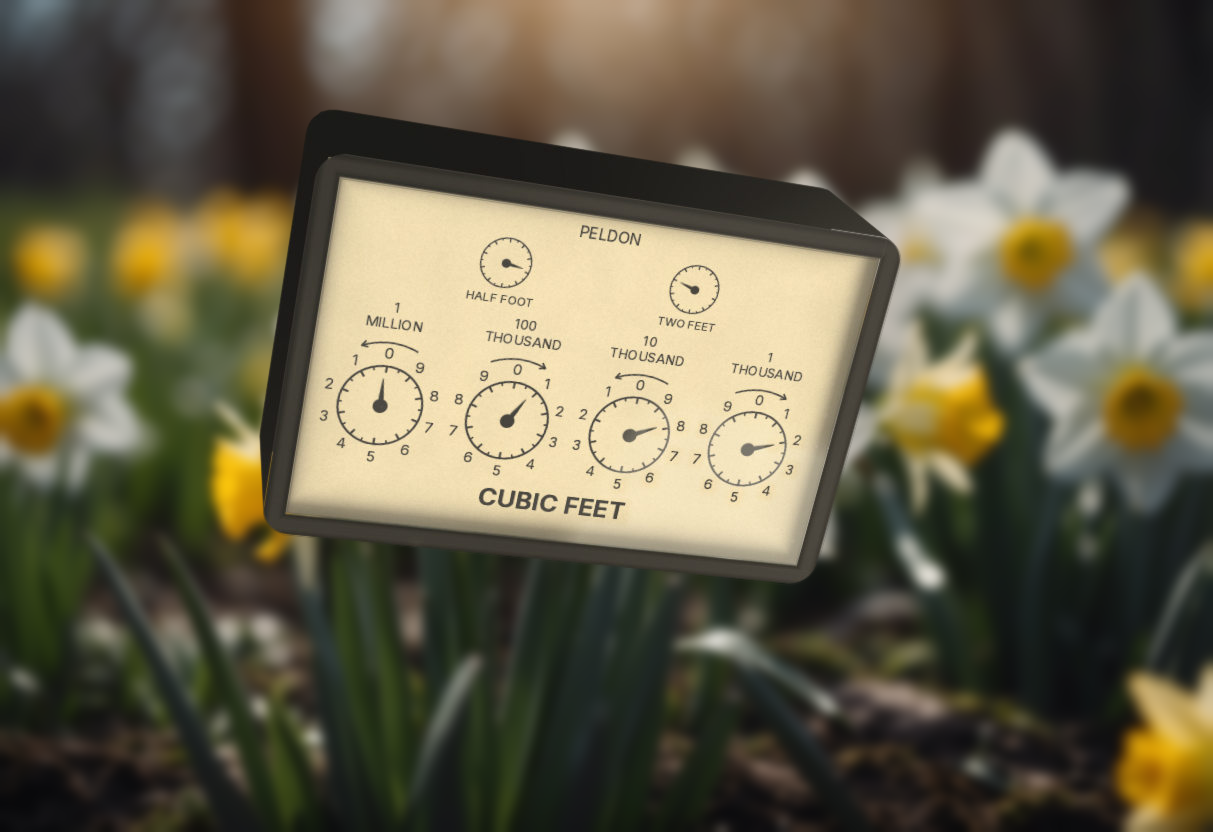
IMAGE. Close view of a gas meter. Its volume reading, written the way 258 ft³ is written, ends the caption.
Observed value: 8200 ft³
